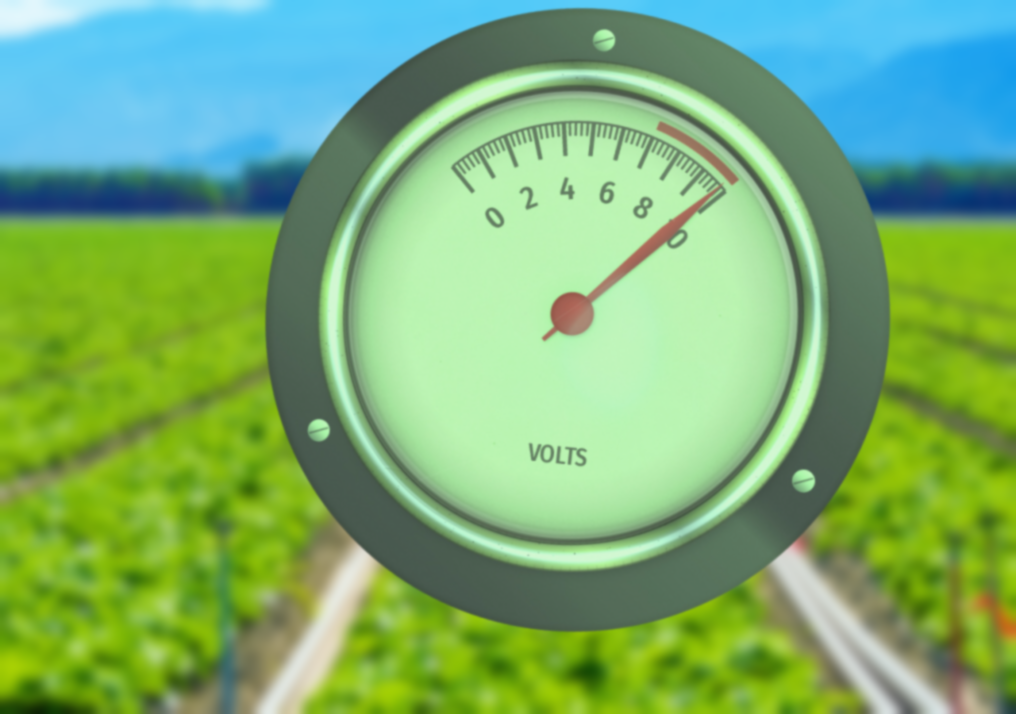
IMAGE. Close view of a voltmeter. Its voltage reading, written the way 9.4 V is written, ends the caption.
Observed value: 9.8 V
